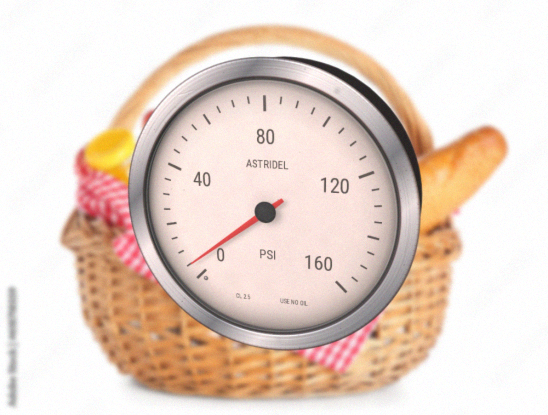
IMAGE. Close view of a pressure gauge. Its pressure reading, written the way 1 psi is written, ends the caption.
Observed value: 5 psi
